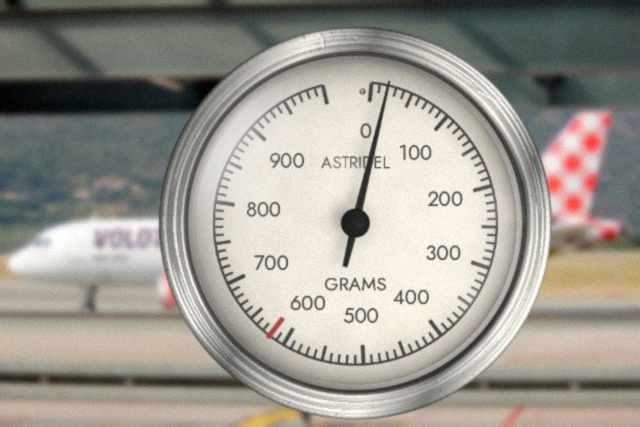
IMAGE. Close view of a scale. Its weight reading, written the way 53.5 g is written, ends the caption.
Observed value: 20 g
